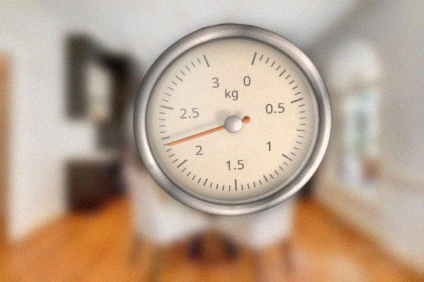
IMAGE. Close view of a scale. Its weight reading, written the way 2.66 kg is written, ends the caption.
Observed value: 2.2 kg
